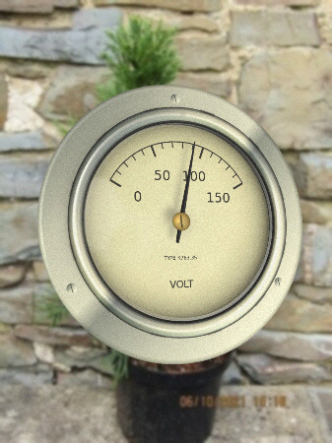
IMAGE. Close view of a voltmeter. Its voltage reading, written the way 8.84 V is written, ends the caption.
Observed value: 90 V
